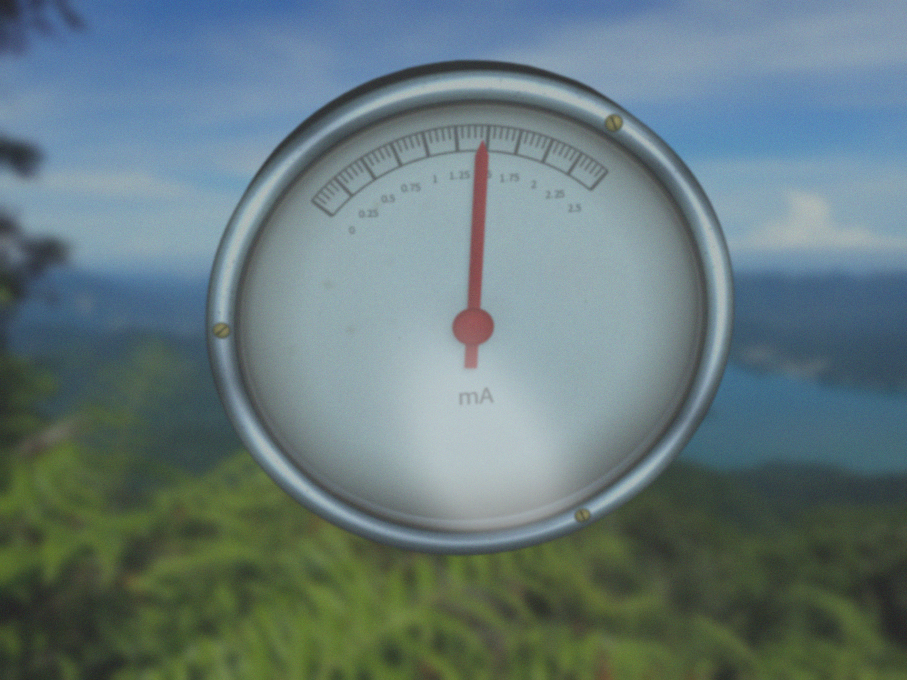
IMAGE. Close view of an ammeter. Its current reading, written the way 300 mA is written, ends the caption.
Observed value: 1.45 mA
